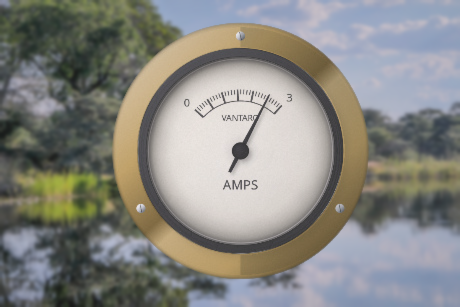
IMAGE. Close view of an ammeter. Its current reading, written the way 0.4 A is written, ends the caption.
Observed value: 2.5 A
